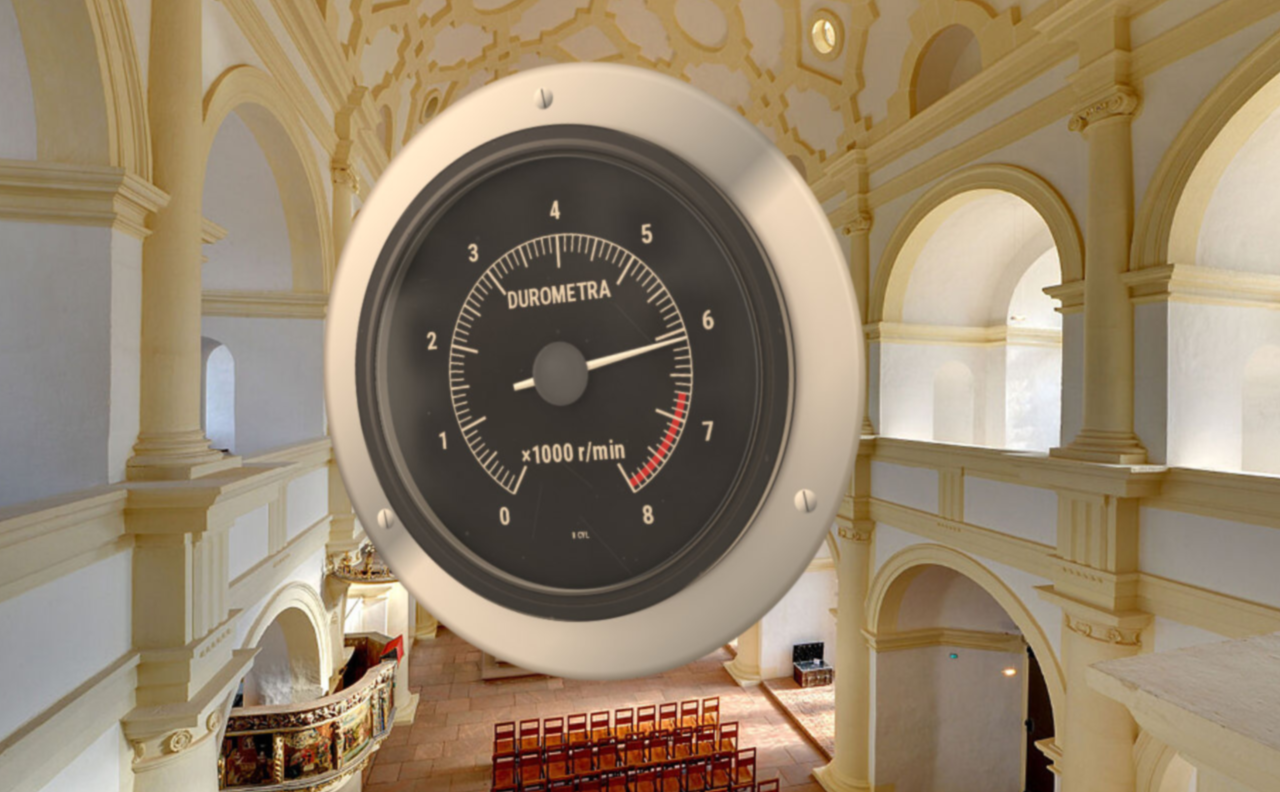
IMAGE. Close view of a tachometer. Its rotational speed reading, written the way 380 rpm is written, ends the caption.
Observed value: 6100 rpm
